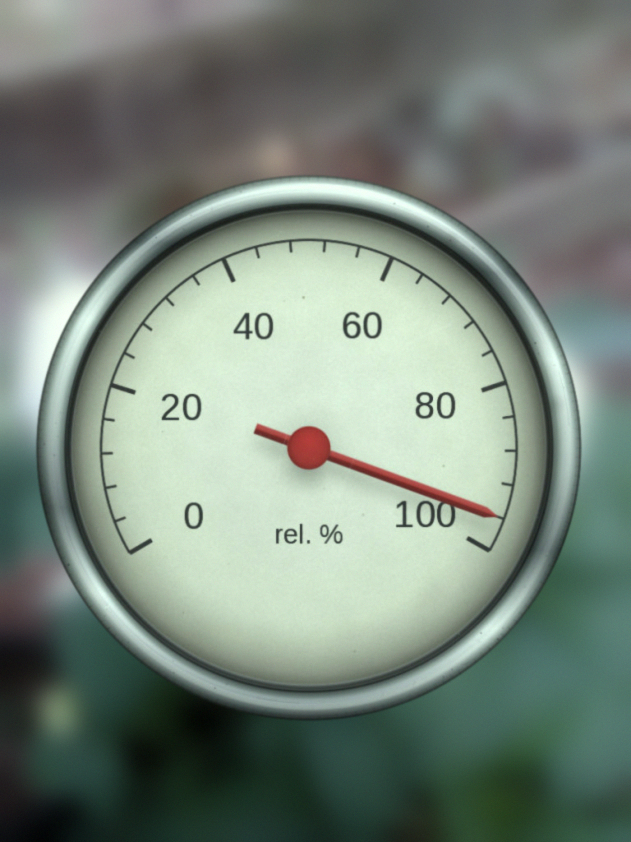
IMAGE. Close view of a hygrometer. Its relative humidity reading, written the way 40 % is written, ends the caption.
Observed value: 96 %
